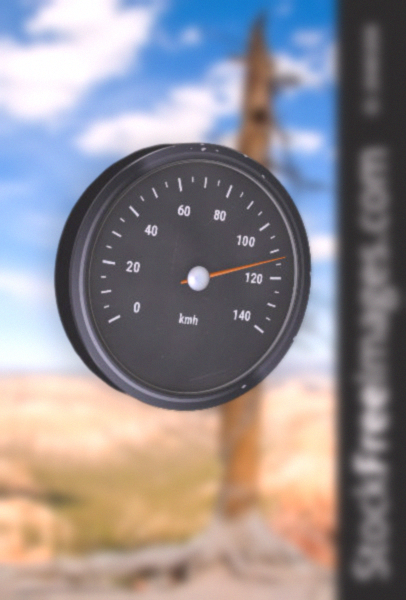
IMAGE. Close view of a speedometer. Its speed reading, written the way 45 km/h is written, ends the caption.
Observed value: 112.5 km/h
